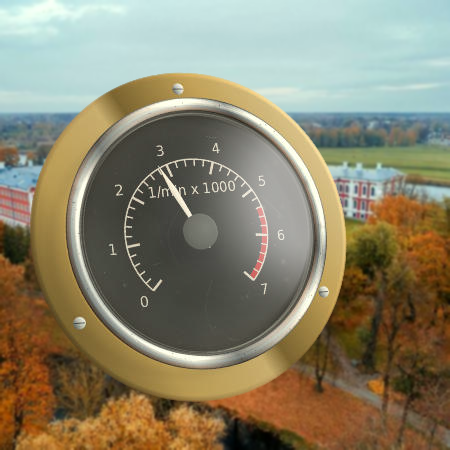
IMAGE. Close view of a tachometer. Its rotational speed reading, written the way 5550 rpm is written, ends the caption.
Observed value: 2800 rpm
